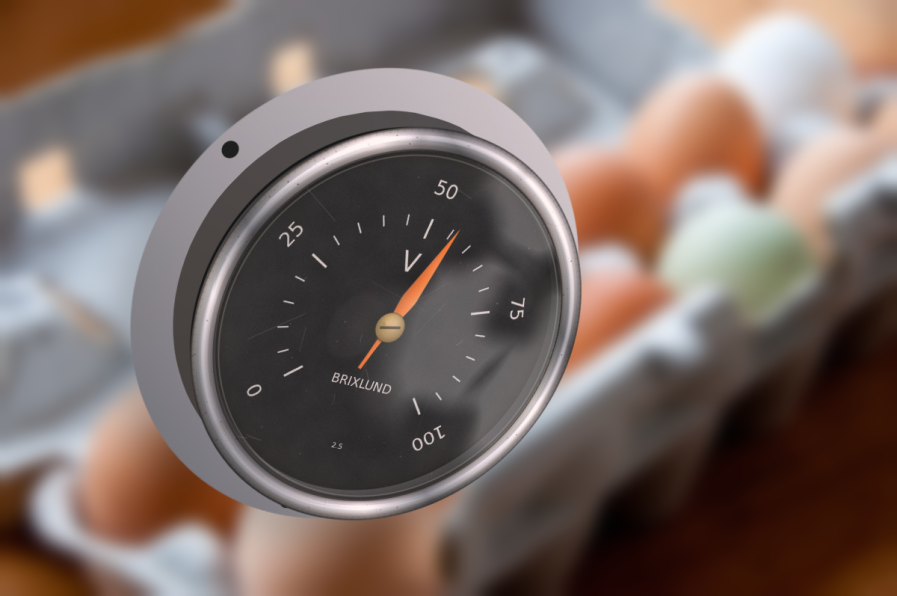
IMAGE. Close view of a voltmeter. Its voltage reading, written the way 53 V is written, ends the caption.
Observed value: 55 V
